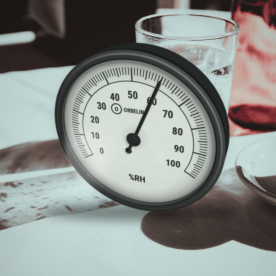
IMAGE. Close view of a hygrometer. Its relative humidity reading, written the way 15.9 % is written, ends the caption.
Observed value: 60 %
